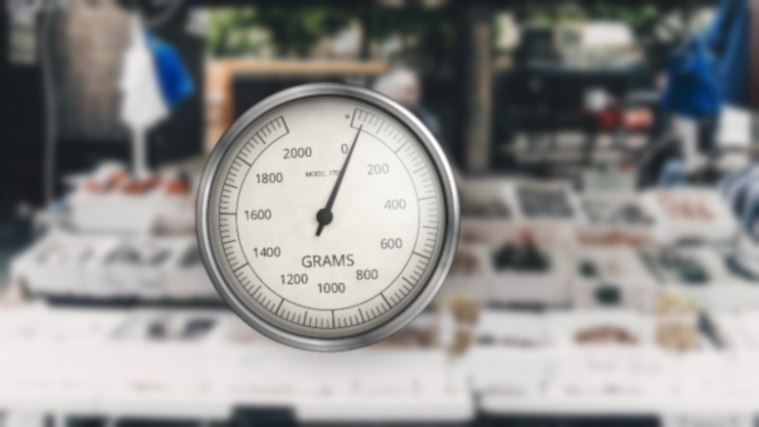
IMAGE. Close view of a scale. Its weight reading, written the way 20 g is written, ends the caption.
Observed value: 40 g
